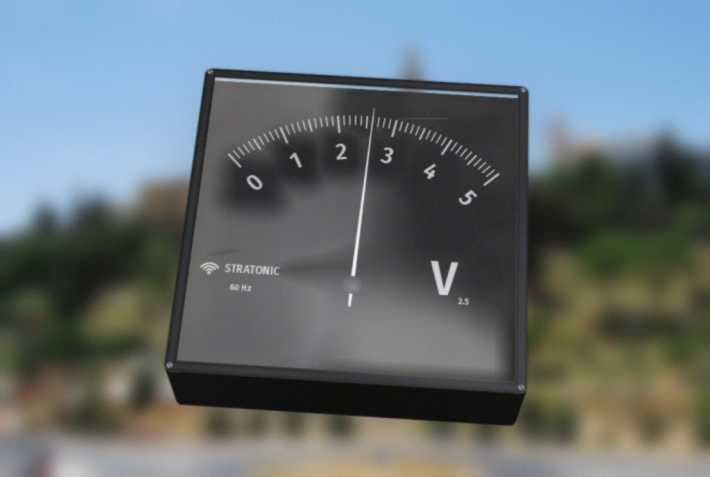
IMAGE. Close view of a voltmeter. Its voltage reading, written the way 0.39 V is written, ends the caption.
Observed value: 2.6 V
